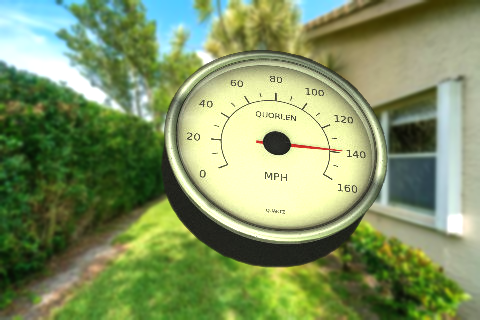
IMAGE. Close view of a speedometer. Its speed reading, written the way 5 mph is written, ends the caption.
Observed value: 140 mph
